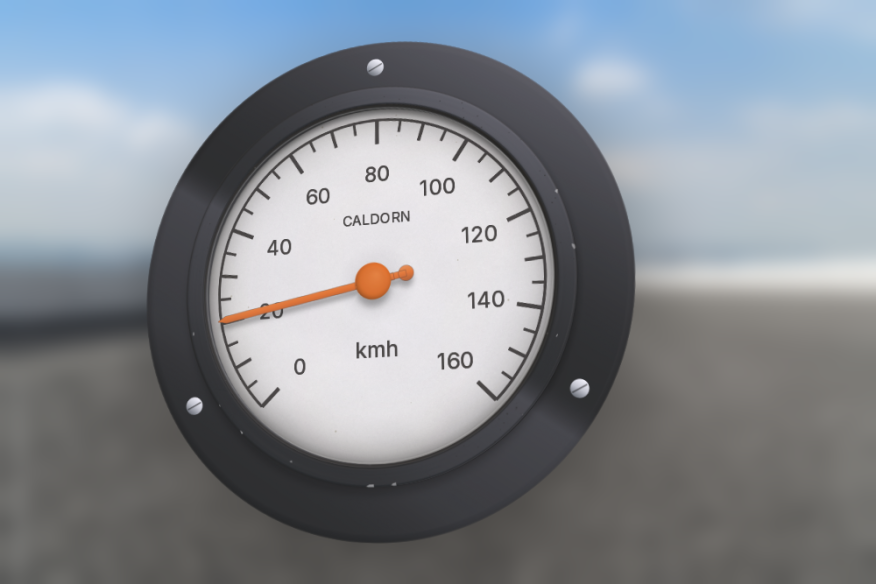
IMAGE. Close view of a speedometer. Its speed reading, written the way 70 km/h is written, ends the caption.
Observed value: 20 km/h
